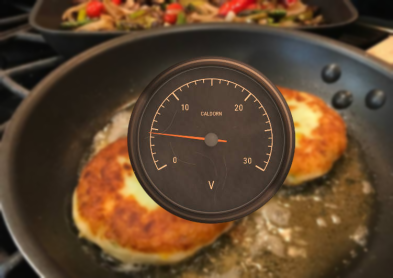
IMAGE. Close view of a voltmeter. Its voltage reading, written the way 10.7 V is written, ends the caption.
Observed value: 4.5 V
